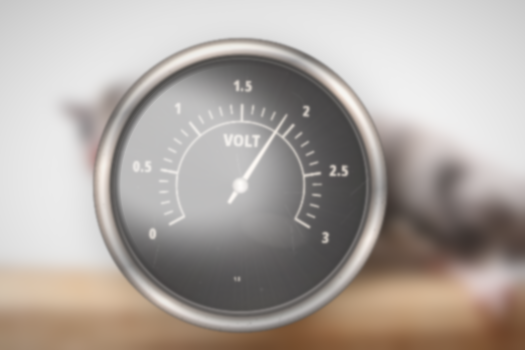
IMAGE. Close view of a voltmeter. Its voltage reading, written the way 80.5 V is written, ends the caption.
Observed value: 1.9 V
